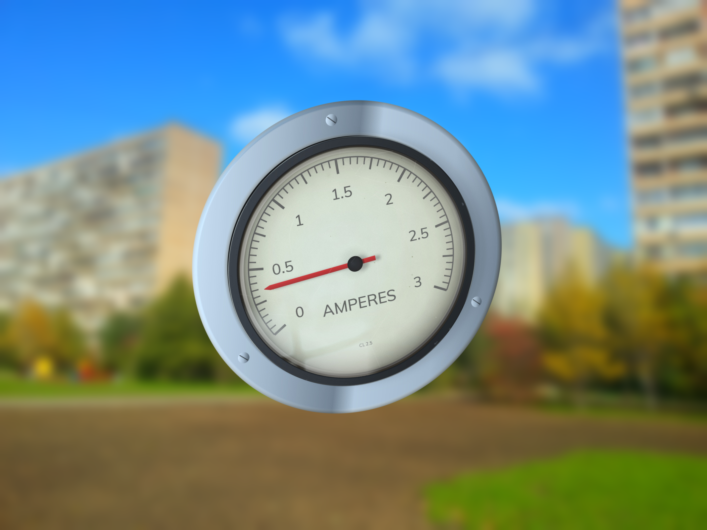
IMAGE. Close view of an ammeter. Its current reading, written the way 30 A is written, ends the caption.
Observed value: 0.35 A
